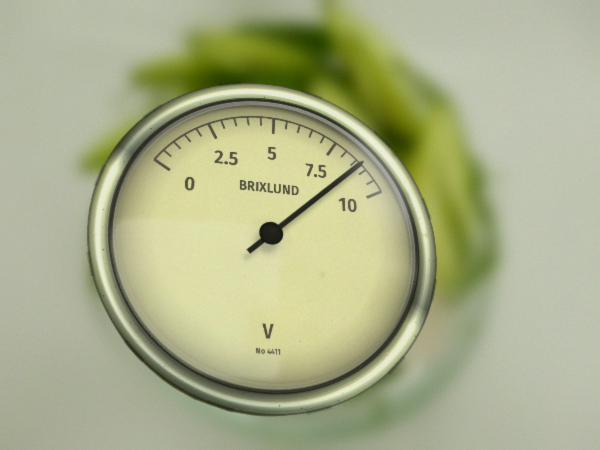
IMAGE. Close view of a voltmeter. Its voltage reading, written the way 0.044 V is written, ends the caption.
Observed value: 8.75 V
